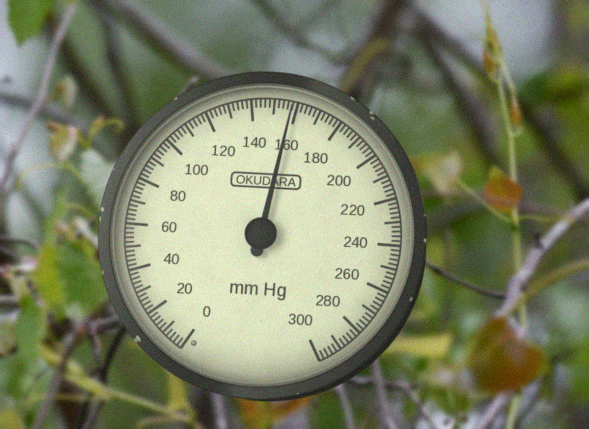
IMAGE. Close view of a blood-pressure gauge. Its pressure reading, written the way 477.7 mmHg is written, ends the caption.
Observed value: 158 mmHg
